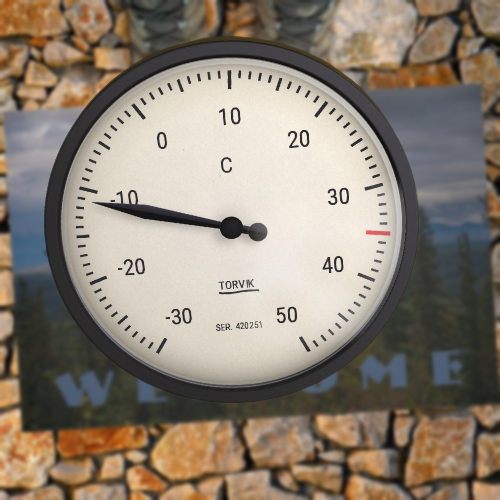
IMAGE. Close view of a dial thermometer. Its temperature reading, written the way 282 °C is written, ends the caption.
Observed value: -11 °C
